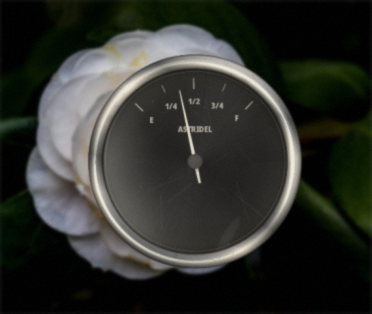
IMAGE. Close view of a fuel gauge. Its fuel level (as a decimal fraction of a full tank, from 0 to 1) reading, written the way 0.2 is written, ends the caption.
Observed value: 0.375
